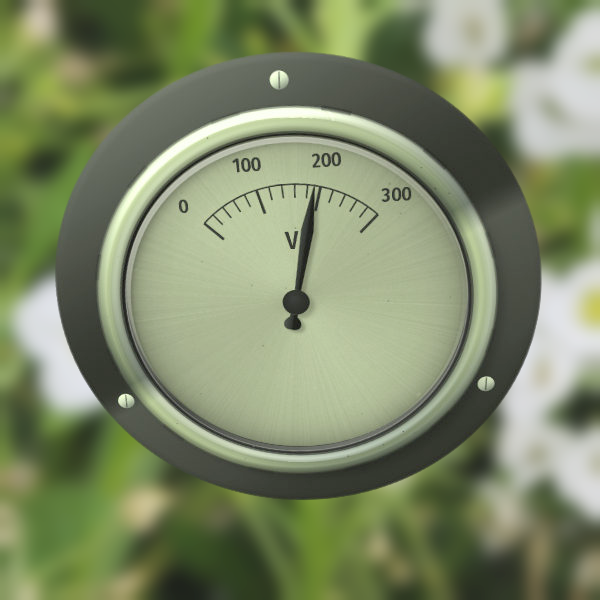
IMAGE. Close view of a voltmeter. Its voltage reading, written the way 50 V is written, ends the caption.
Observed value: 190 V
